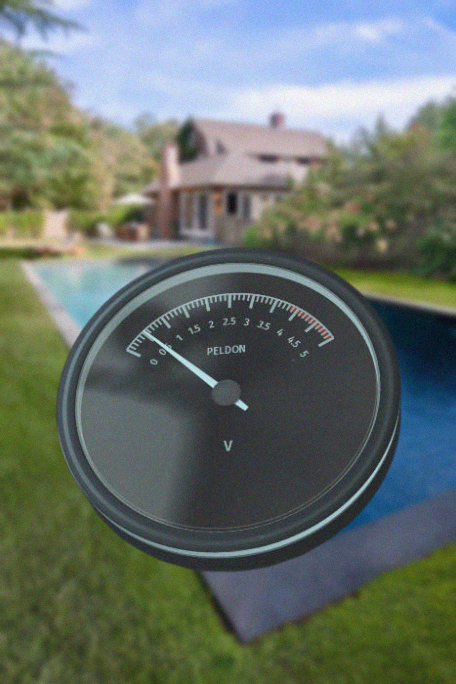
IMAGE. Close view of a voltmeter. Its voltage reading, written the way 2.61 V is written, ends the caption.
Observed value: 0.5 V
